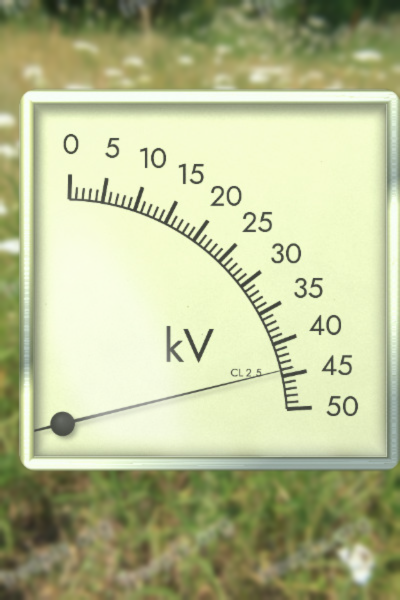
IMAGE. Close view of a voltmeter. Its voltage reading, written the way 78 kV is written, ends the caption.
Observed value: 44 kV
